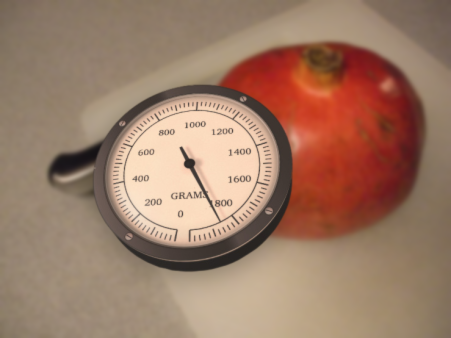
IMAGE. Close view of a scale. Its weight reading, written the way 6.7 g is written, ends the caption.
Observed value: 1860 g
